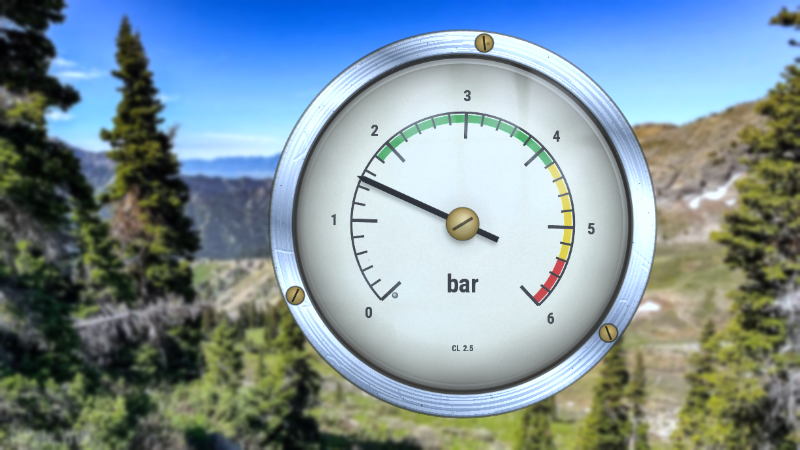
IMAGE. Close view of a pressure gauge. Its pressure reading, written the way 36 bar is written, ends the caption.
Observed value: 1.5 bar
